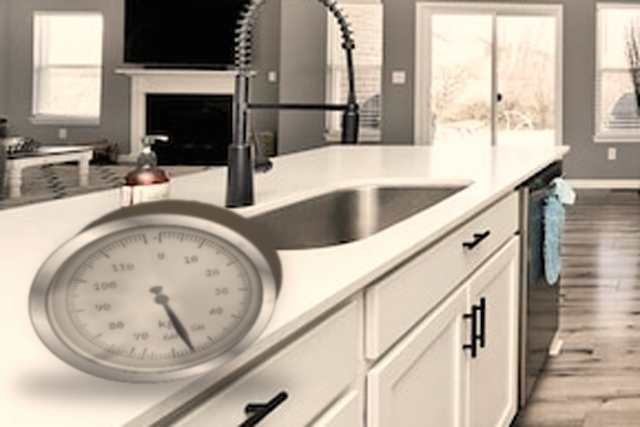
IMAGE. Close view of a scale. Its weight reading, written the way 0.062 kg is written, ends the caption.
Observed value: 55 kg
